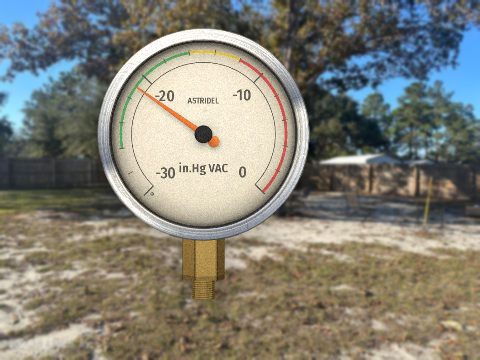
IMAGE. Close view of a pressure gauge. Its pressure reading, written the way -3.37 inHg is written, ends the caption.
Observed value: -21 inHg
